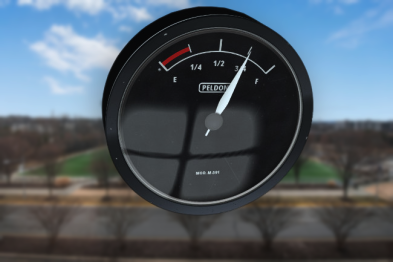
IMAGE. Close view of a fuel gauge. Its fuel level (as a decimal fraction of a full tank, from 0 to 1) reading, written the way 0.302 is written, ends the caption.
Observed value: 0.75
